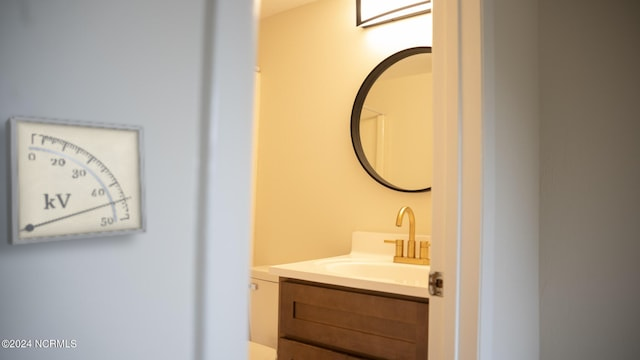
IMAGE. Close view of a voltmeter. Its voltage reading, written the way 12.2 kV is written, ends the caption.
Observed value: 45 kV
